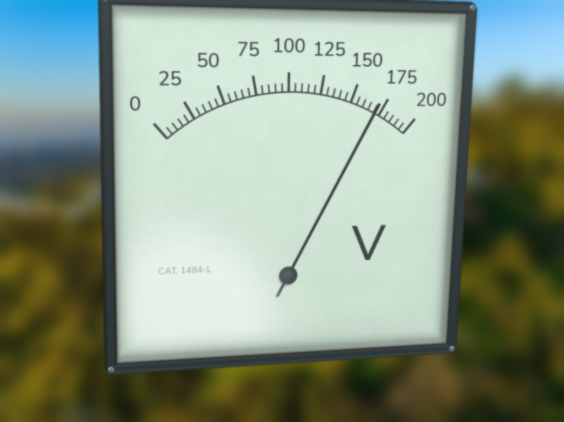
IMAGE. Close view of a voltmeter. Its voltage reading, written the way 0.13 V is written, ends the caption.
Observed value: 170 V
